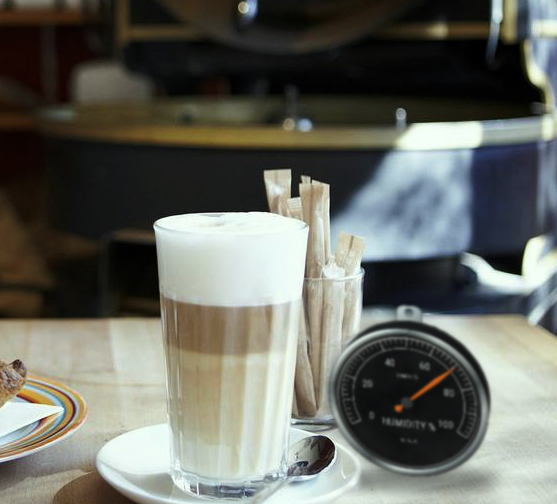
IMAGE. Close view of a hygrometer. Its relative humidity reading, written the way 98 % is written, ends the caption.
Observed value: 70 %
